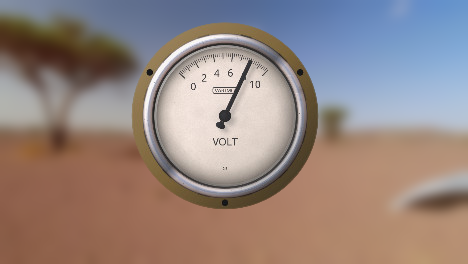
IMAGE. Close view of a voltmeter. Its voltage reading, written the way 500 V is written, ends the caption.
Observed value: 8 V
